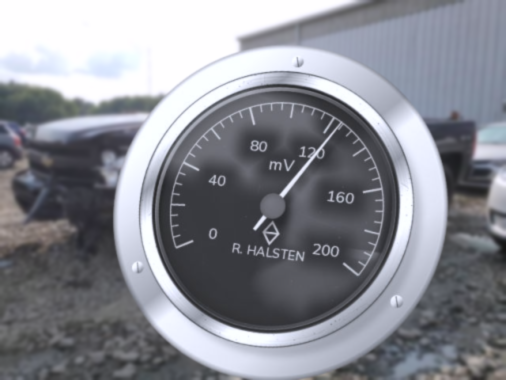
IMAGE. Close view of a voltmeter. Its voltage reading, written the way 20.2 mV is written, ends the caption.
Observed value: 125 mV
